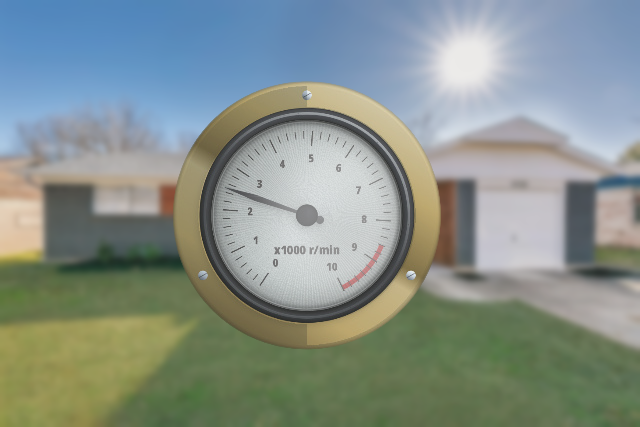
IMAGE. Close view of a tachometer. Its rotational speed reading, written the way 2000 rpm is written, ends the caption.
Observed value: 2500 rpm
